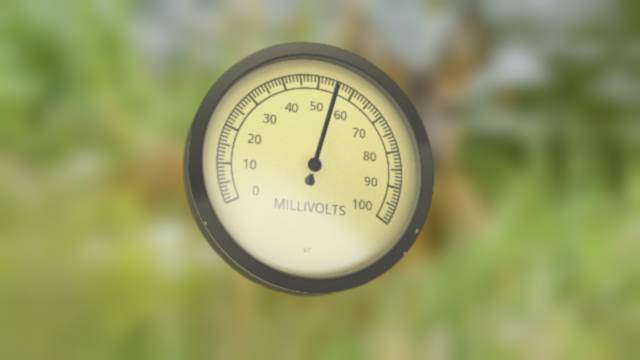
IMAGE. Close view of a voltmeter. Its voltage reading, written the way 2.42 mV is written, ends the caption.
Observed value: 55 mV
